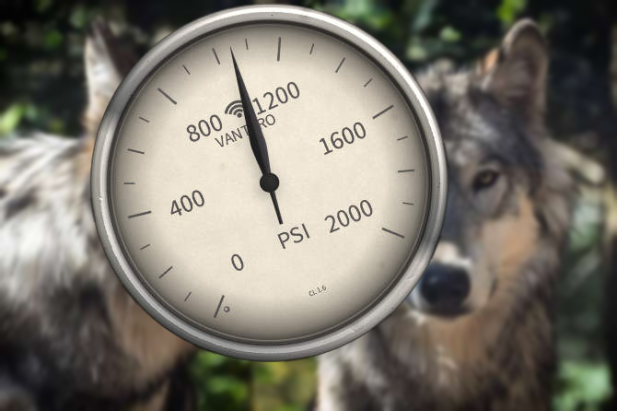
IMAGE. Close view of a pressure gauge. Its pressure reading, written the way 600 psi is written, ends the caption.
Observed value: 1050 psi
